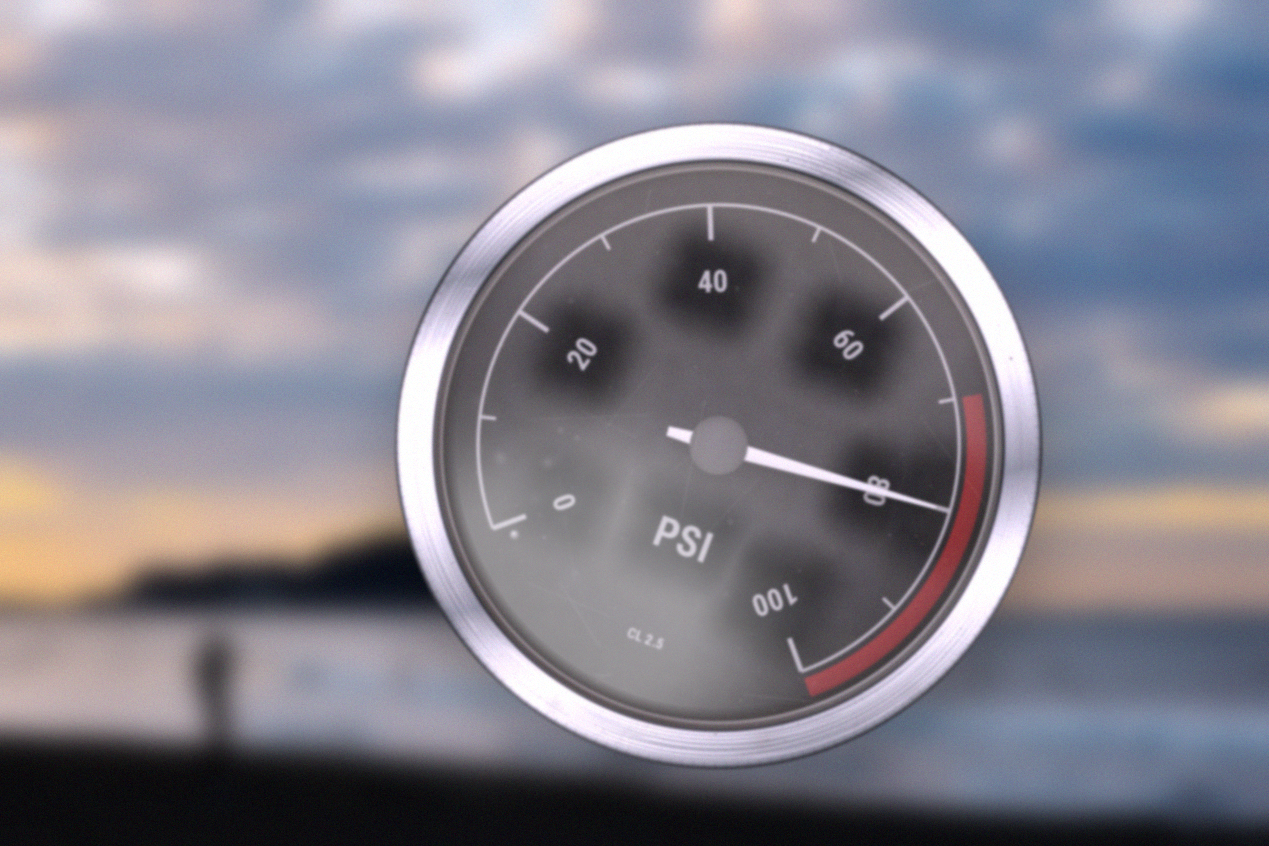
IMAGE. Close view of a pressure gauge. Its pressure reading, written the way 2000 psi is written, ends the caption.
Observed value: 80 psi
